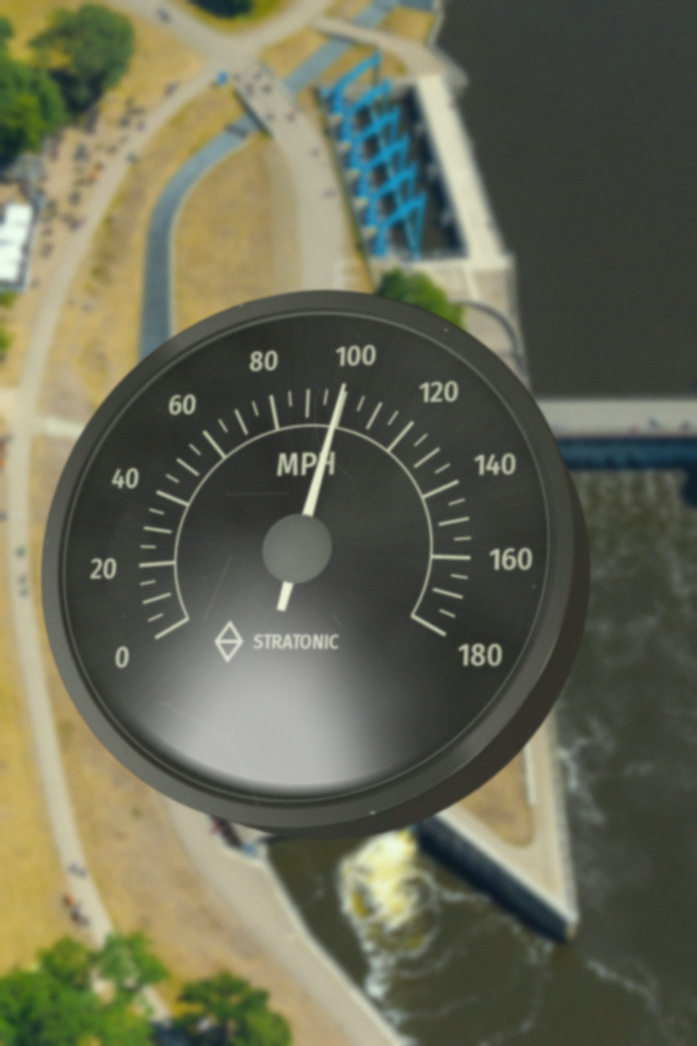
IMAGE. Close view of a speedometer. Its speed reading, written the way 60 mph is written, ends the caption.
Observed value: 100 mph
